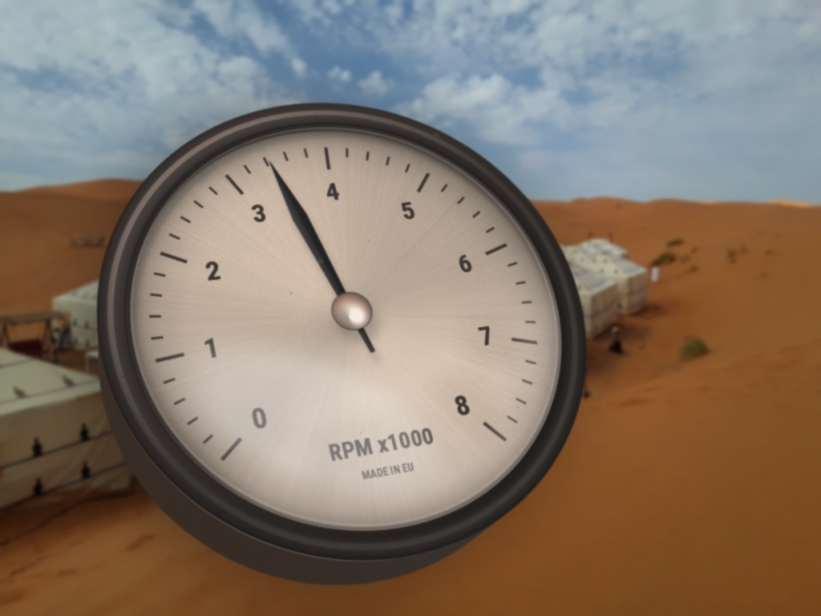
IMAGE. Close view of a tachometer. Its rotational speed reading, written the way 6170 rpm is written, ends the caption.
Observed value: 3400 rpm
